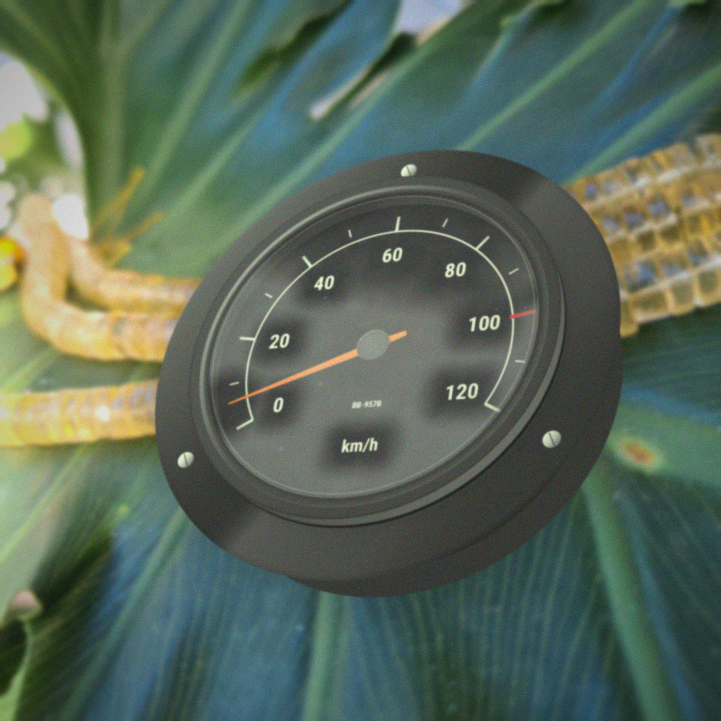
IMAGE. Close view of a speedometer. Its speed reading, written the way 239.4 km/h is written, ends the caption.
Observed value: 5 km/h
